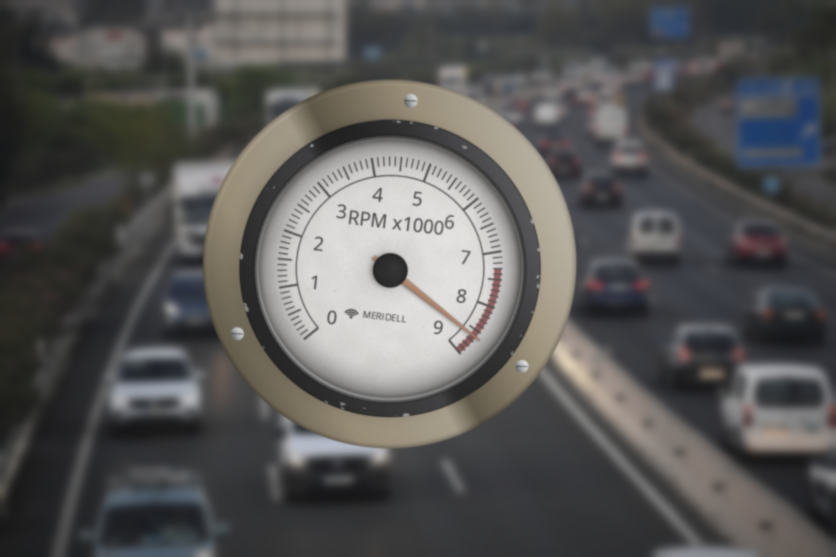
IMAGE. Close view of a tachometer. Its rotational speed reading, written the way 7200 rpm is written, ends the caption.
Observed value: 8600 rpm
